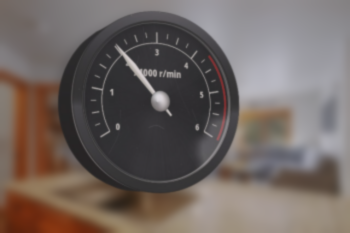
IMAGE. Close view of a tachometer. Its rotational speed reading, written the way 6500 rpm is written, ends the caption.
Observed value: 2000 rpm
